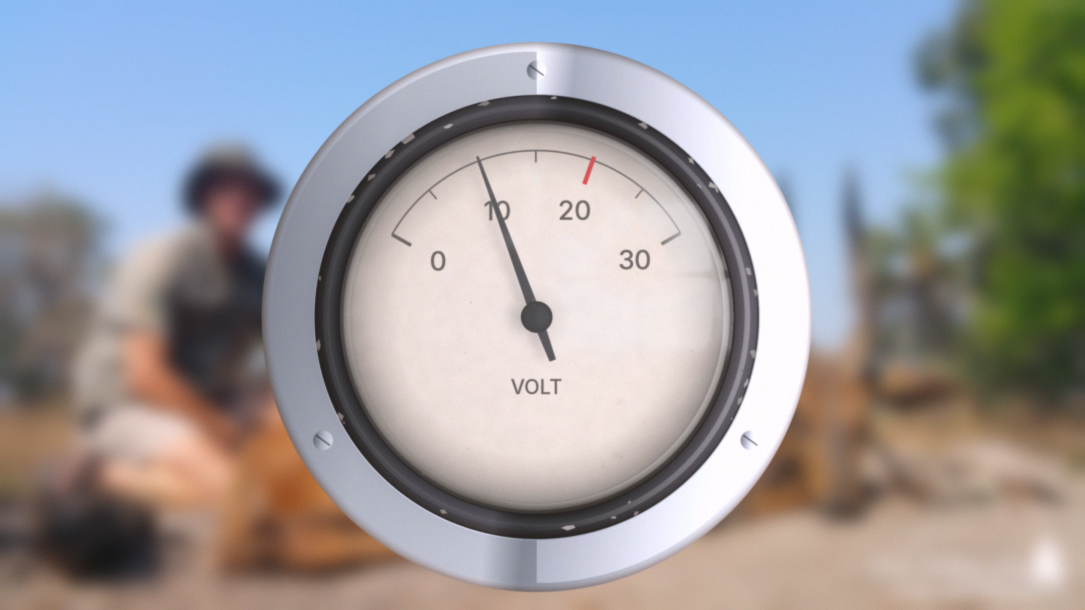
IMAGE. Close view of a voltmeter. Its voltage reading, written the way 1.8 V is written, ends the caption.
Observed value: 10 V
